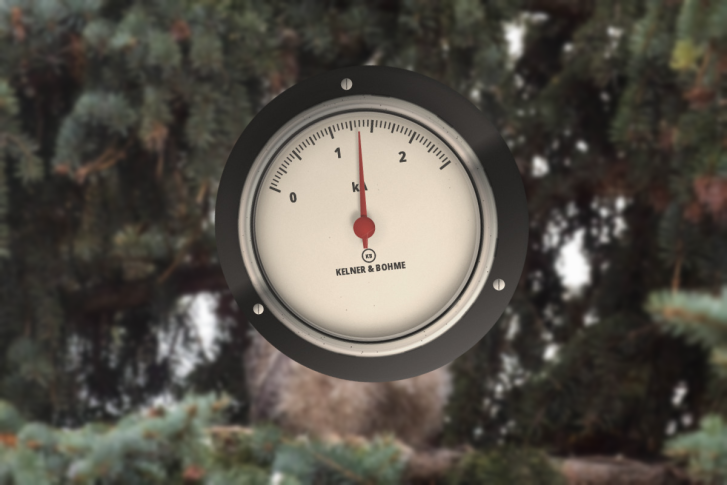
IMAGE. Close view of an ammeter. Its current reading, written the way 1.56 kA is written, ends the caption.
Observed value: 1.35 kA
